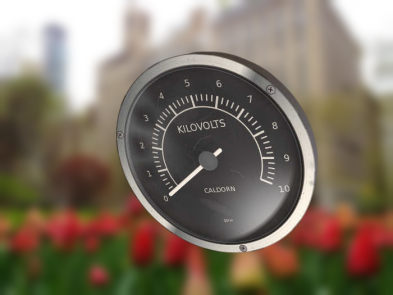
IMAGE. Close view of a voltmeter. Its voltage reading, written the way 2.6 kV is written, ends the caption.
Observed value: 0 kV
